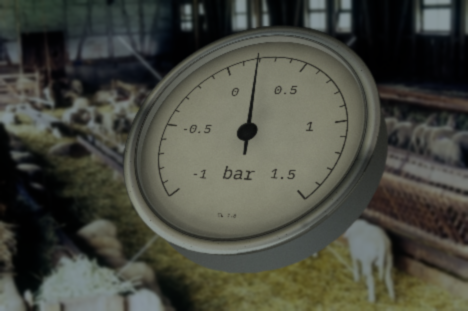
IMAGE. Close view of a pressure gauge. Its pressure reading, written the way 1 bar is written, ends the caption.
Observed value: 0.2 bar
